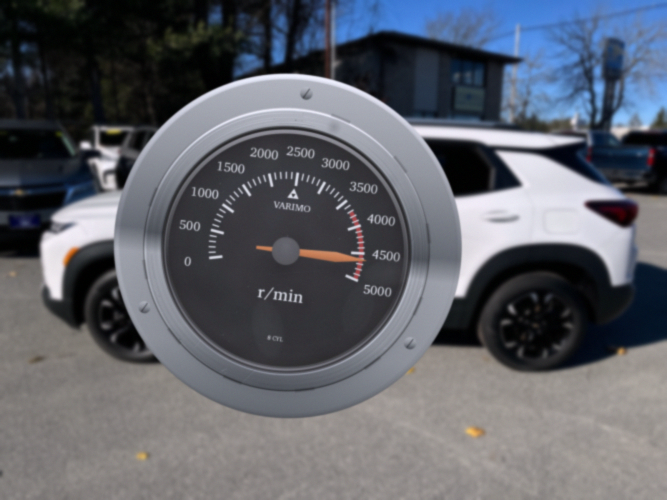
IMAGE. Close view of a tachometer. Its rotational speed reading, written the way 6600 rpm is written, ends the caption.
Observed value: 4600 rpm
